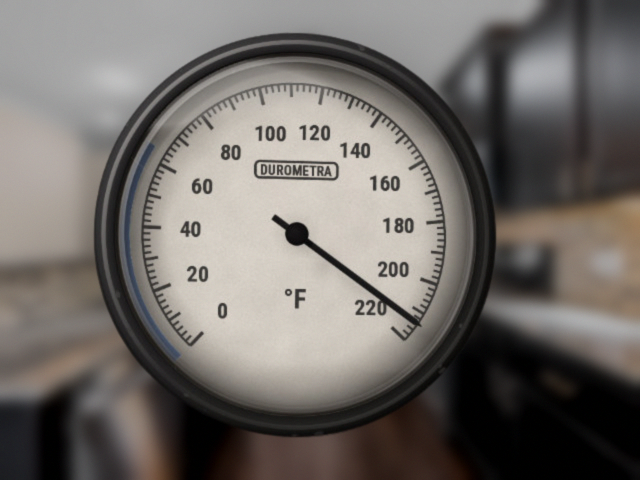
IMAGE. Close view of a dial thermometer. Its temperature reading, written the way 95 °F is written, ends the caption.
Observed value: 214 °F
